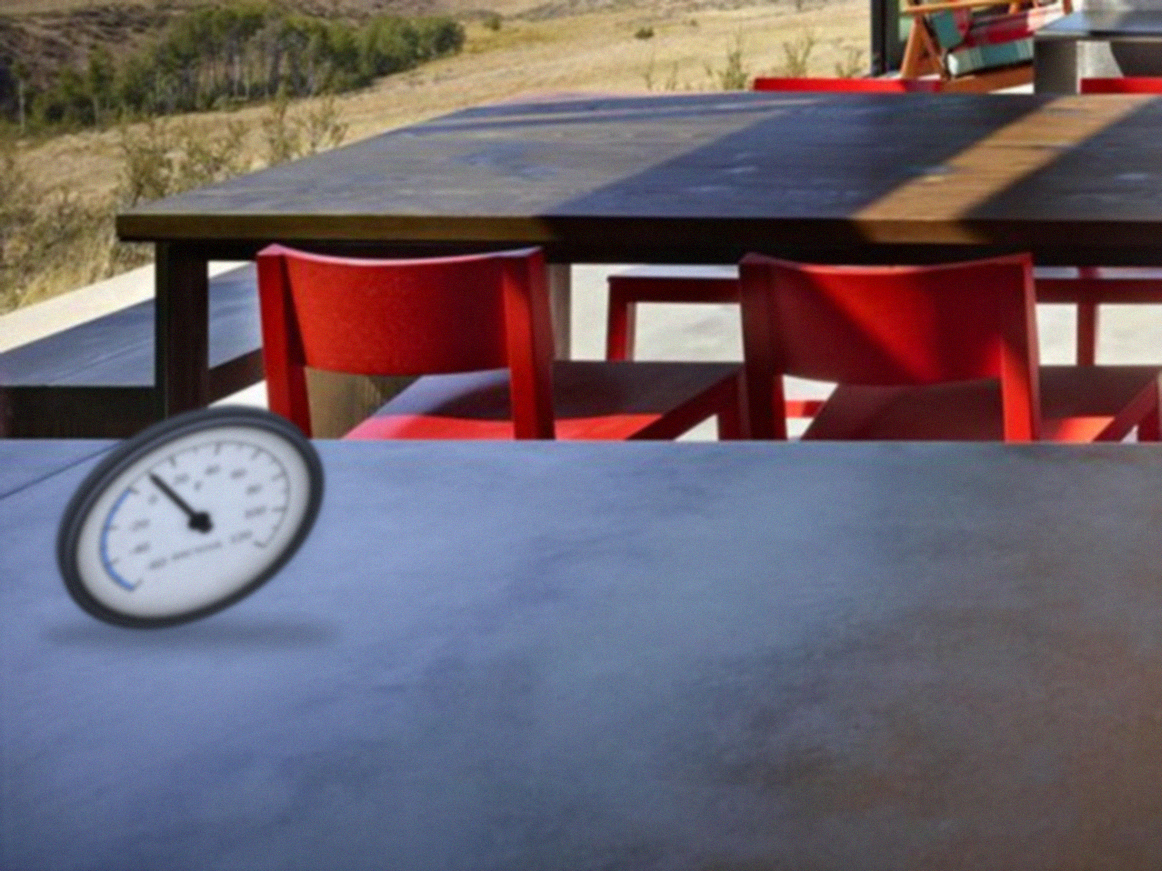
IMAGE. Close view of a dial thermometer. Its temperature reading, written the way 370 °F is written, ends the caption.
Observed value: 10 °F
